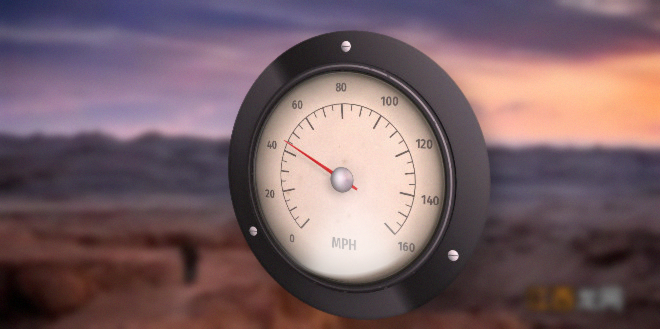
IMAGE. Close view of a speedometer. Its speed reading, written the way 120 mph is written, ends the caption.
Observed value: 45 mph
